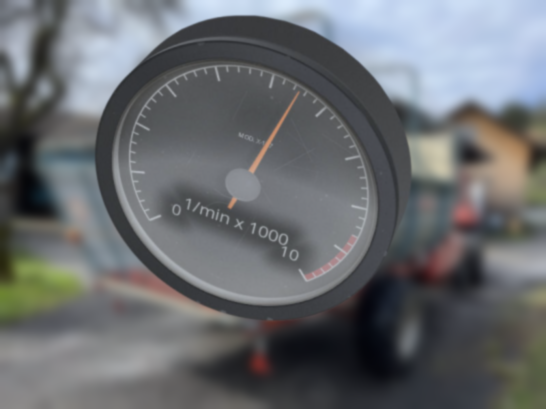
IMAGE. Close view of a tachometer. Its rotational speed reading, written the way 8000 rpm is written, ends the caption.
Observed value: 5500 rpm
